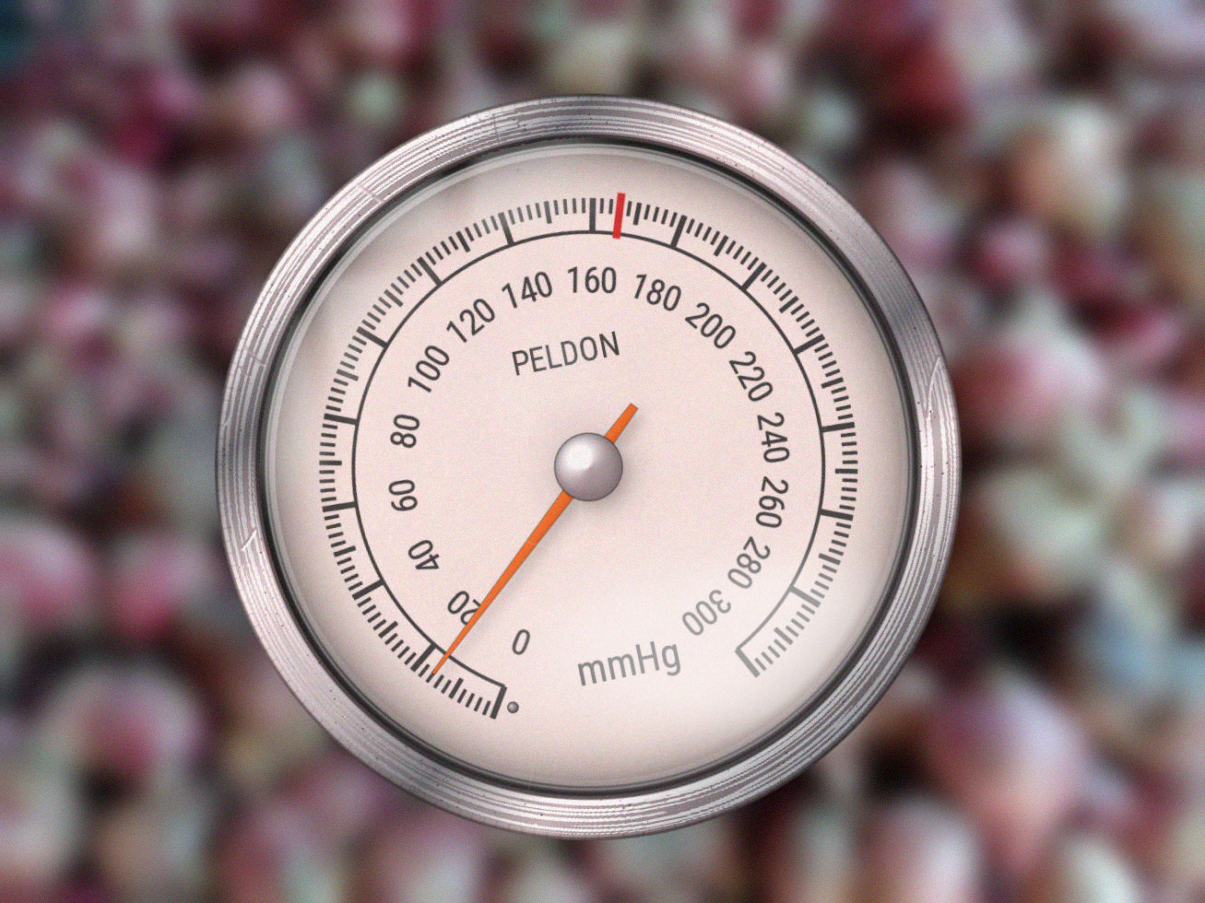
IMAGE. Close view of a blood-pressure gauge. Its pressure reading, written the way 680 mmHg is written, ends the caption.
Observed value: 16 mmHg
